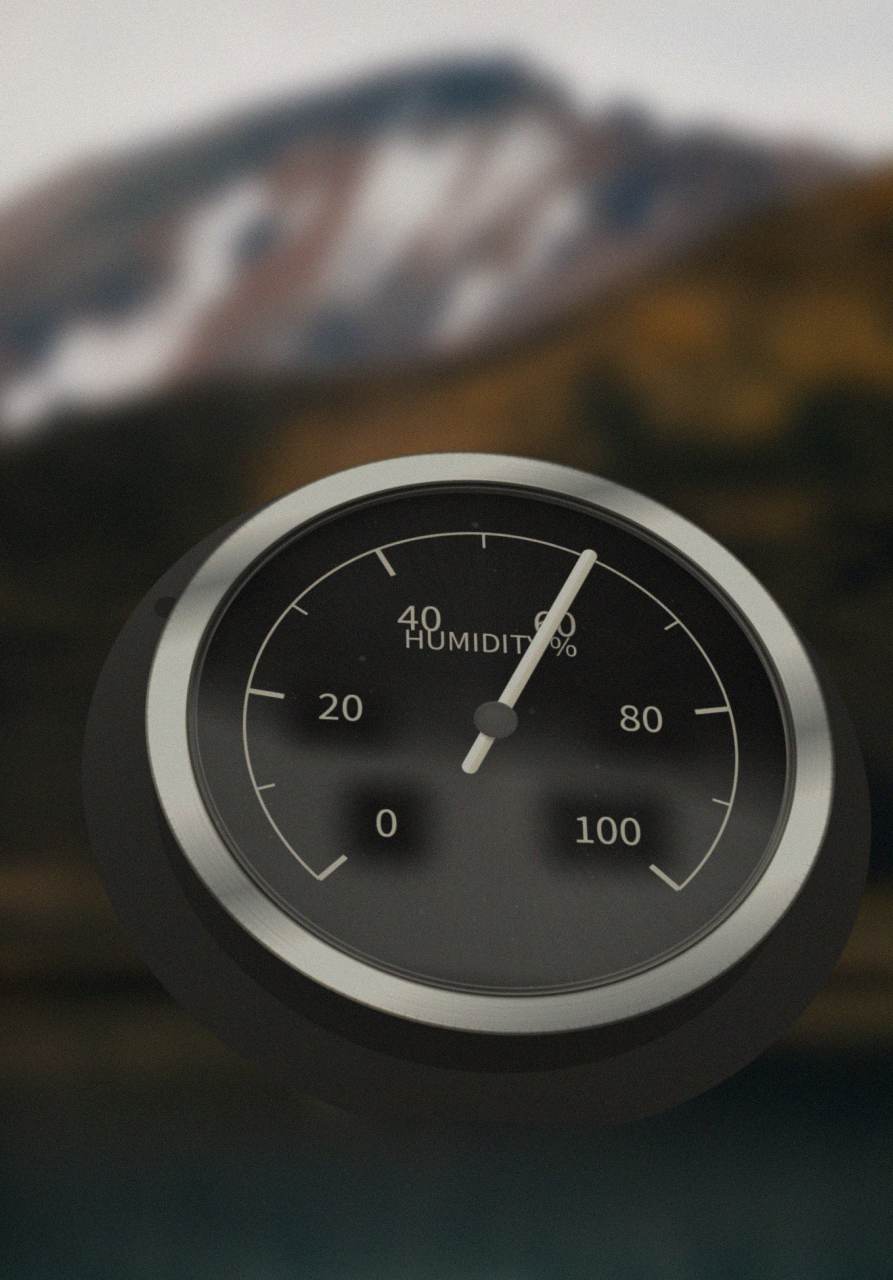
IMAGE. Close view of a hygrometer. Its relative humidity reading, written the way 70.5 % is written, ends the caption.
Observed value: 60 %
